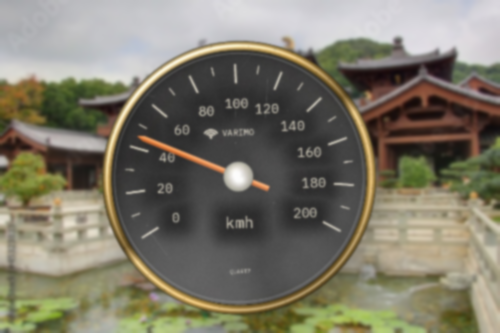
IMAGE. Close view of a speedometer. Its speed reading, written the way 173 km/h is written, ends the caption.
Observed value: 45 km/h
